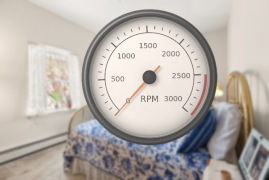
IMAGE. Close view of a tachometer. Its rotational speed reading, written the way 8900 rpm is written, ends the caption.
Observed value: 0 rpm
